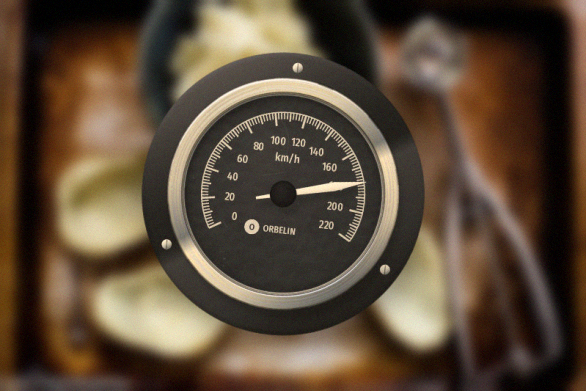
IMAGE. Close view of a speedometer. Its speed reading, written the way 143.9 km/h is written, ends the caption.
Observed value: 180 km/h
